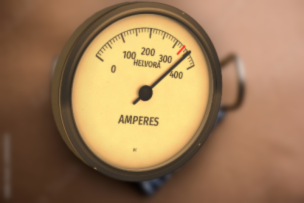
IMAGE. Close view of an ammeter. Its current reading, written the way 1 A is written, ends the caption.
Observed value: 350 A
